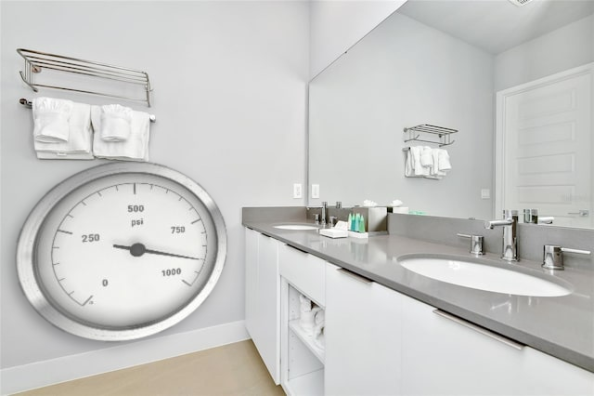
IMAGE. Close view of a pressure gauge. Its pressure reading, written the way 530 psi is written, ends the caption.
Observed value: 900 psi
